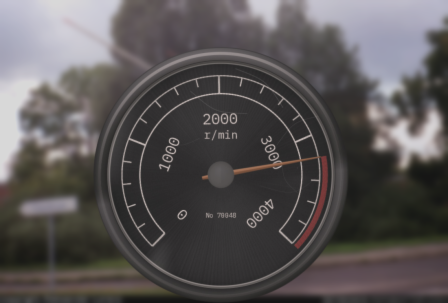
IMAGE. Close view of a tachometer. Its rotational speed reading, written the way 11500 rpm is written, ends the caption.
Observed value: 3200 rpm
